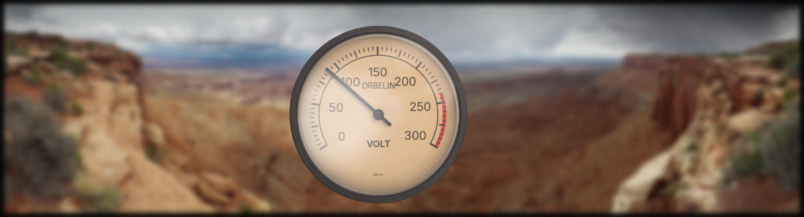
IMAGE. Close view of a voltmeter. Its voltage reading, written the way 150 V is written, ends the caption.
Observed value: 90 V
